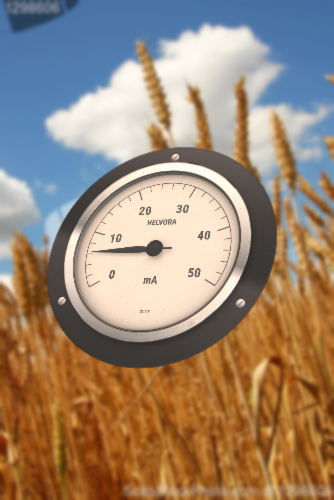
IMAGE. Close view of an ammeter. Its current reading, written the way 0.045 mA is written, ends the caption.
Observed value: 6 mA
